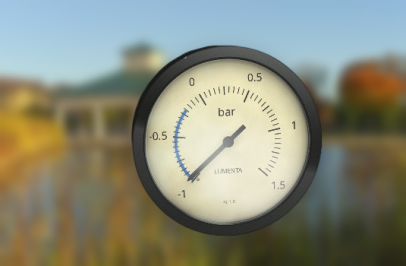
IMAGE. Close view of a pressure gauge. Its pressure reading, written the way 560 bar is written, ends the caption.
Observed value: -0.95 bar
